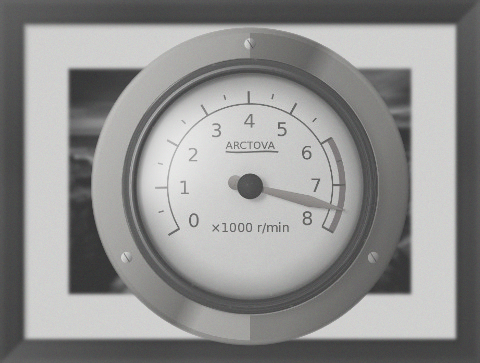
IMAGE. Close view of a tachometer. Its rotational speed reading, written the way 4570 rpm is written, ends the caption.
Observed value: 7500 rpm
